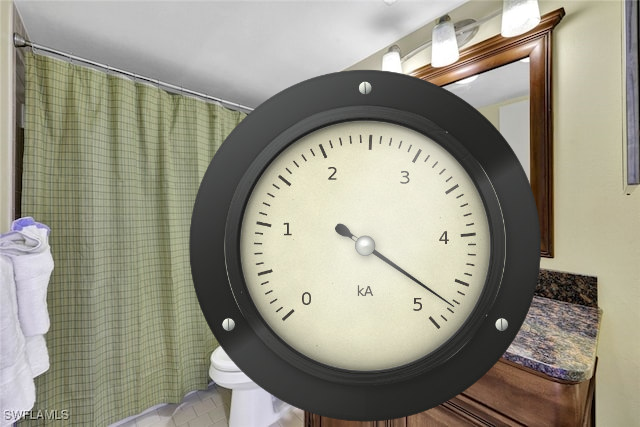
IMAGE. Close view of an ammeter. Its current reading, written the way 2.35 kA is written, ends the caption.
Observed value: 4.75 kA
